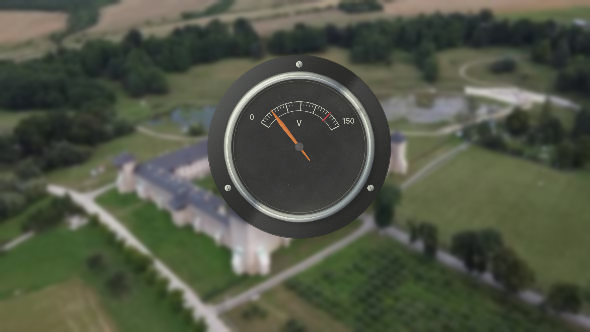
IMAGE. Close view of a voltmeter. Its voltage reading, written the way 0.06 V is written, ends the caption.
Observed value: 25 V
